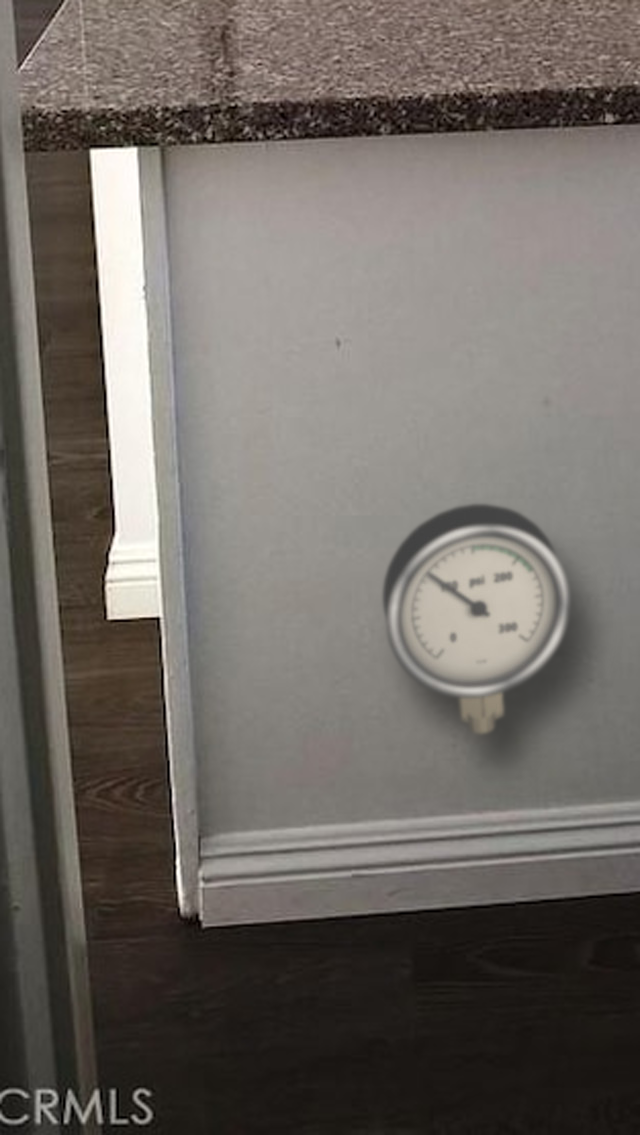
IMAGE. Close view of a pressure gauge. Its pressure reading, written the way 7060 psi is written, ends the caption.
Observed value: 100 psi
